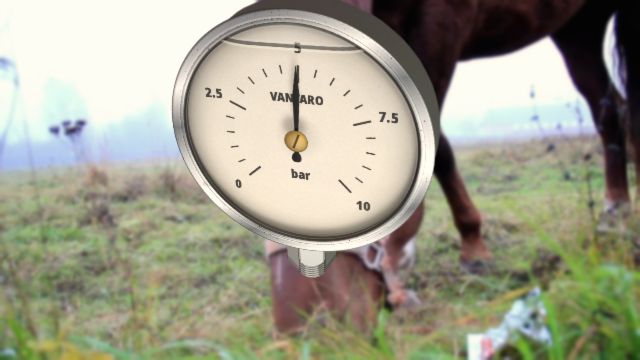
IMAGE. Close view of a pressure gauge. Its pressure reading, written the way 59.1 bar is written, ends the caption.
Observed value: 5 bar
